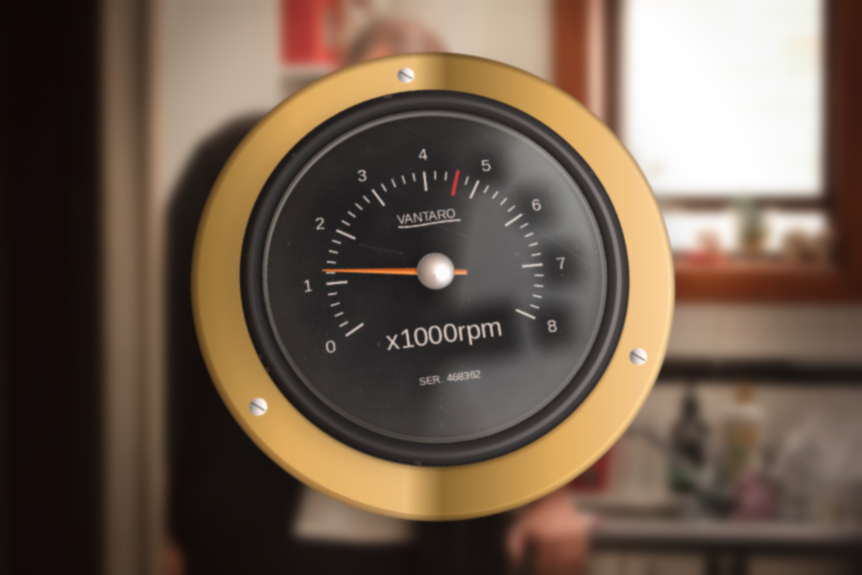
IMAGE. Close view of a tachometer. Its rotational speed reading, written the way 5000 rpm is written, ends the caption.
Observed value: 1200 rpm
